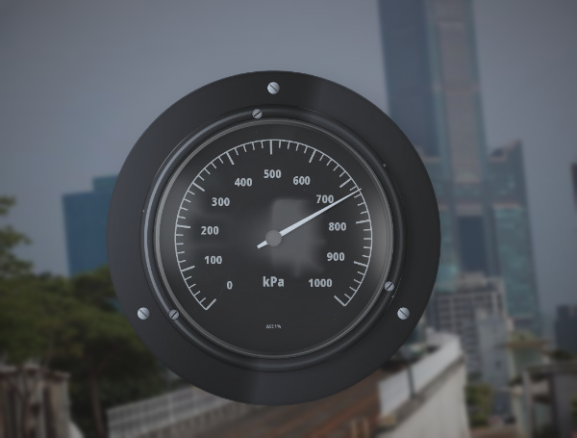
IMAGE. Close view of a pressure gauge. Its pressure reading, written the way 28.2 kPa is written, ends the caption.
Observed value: 730 kPa
